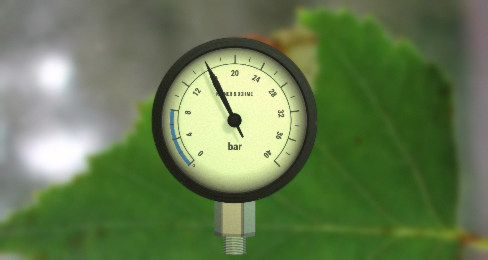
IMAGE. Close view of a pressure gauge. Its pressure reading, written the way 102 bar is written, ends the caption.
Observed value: 16 bar
